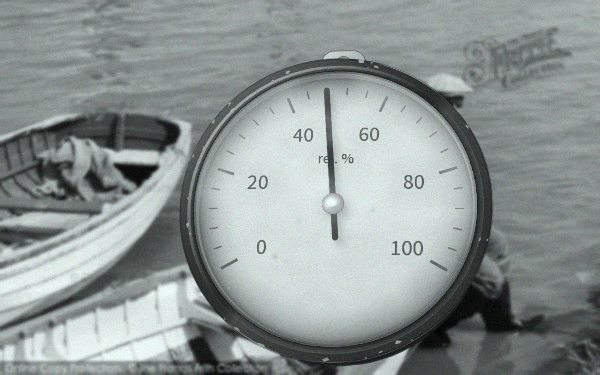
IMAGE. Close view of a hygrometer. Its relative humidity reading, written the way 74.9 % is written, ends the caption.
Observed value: 48 %
